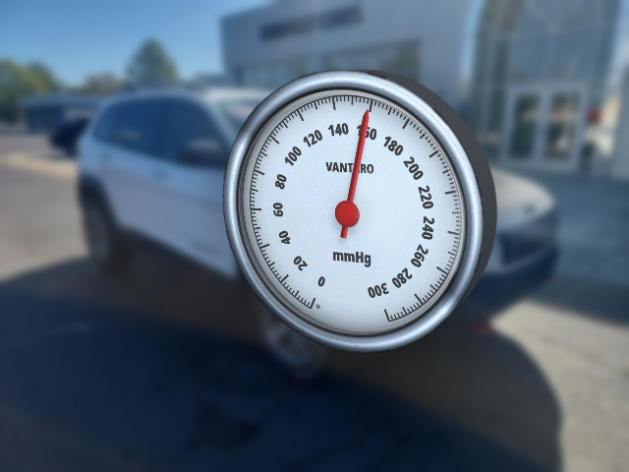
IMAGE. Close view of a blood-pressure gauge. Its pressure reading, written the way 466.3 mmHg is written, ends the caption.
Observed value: 160 mmHg
